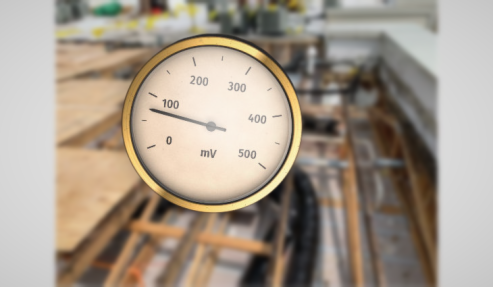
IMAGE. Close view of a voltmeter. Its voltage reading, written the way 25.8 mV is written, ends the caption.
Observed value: 75 mV
